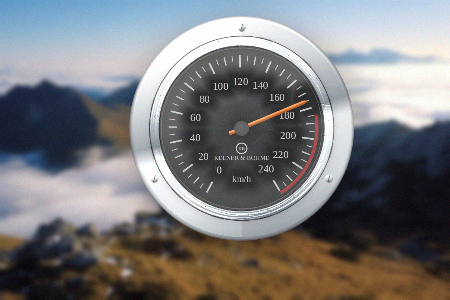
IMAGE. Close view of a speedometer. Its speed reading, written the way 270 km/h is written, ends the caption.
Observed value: 175 km/h
